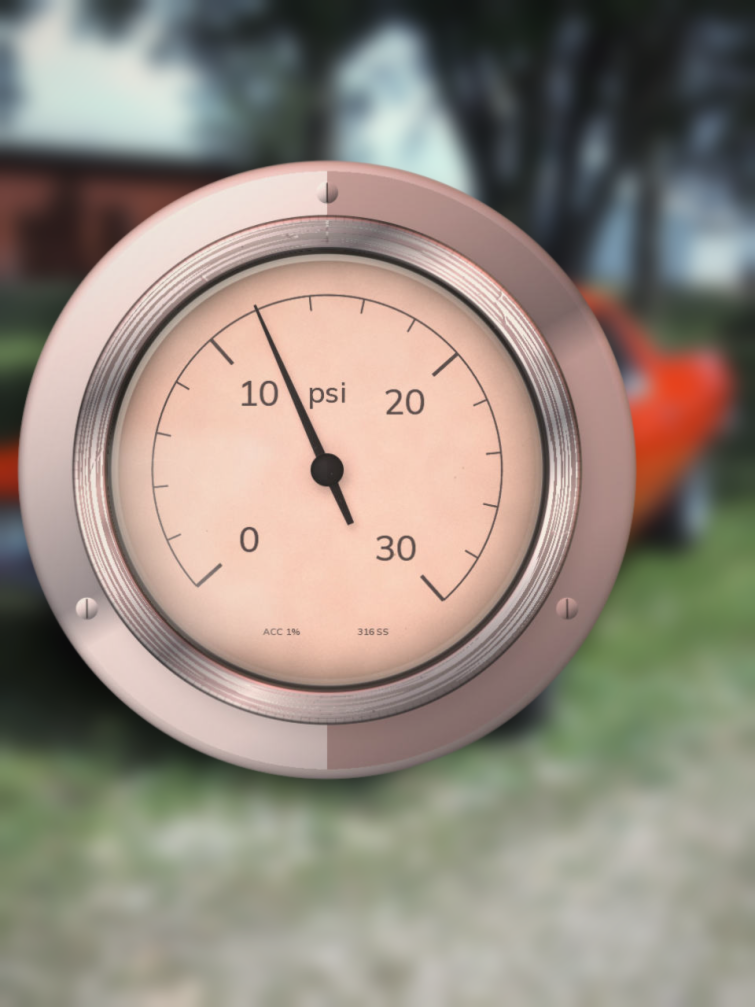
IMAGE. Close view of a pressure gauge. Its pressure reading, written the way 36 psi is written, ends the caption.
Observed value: 12 psi
